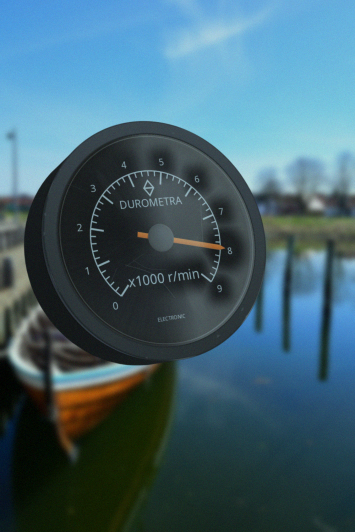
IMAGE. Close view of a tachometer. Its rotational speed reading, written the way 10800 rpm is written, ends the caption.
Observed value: 8000 rpm
